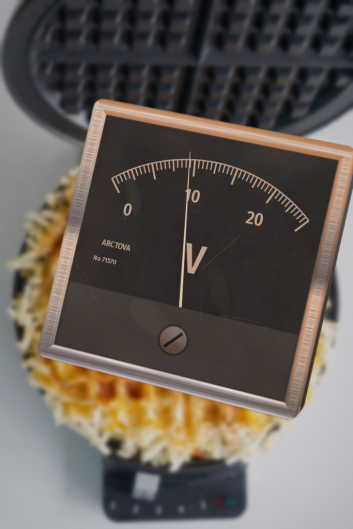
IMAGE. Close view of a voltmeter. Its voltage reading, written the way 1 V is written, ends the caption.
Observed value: 9.5 V
